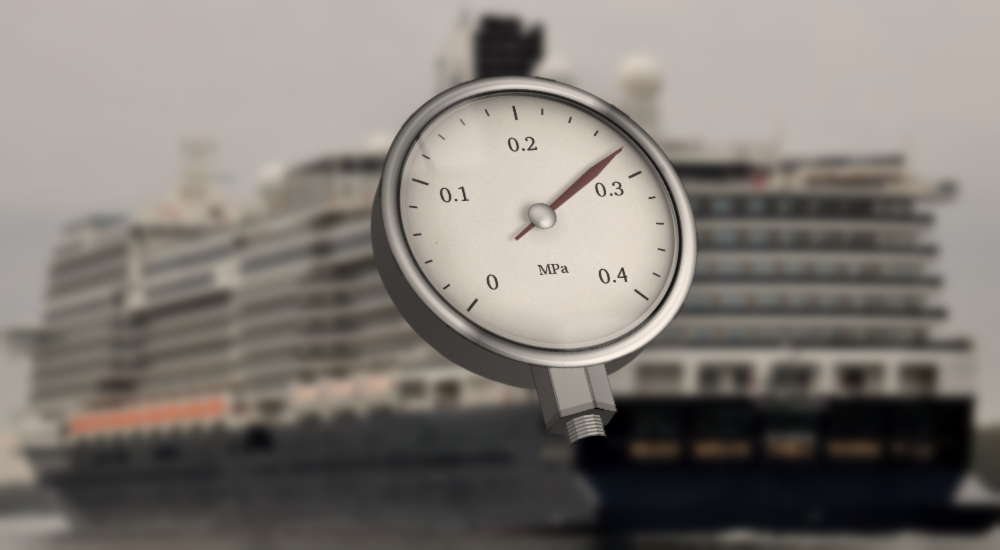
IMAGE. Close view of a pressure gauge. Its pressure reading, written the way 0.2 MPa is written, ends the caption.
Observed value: 0.28 MPa
